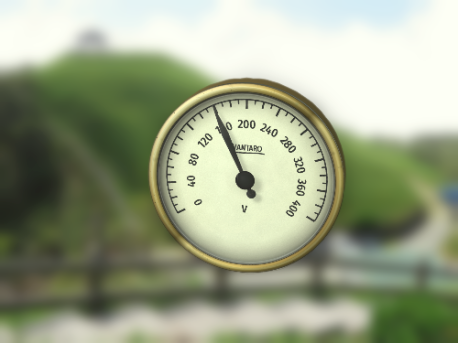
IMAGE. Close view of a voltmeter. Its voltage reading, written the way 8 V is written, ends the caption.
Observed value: 160 V
